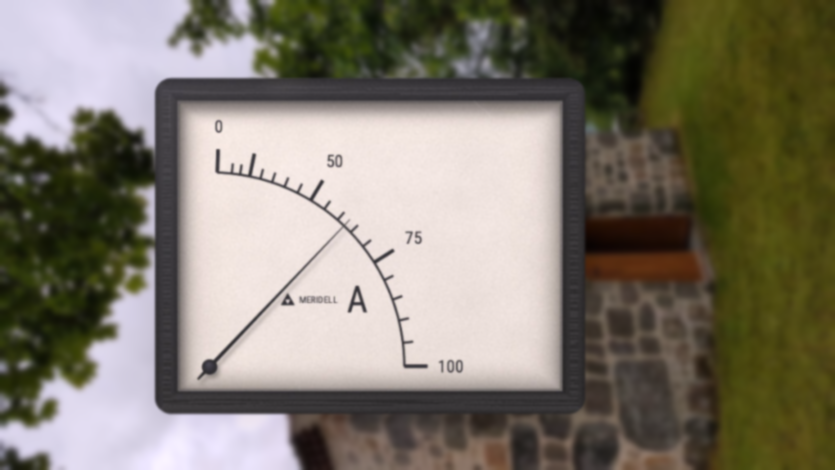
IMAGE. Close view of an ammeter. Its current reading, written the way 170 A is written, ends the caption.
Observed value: 62.5 A
